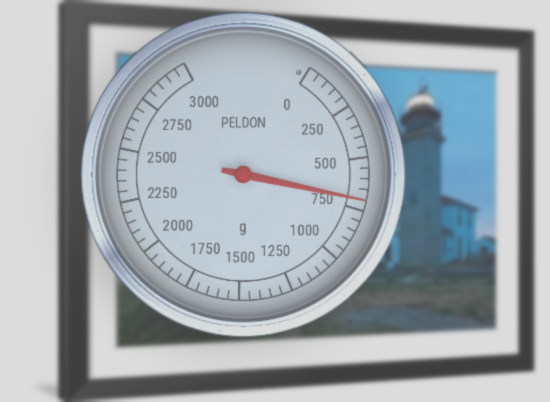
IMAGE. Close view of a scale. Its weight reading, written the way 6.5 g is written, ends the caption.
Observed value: 700 g
